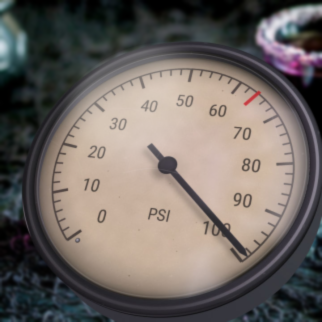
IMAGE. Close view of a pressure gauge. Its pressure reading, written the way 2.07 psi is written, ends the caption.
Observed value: 99 psi
